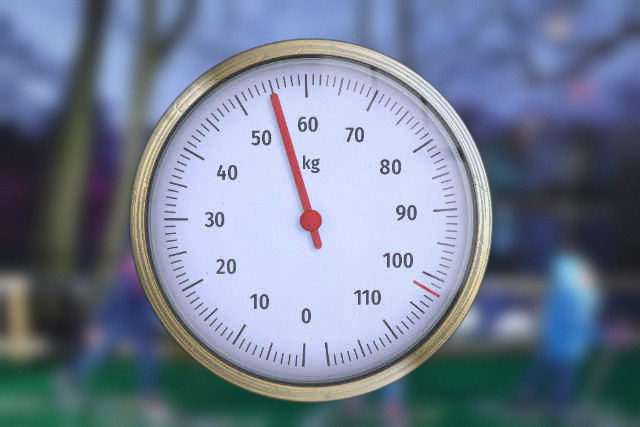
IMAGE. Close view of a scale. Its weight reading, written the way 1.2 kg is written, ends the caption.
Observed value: 55 kg
